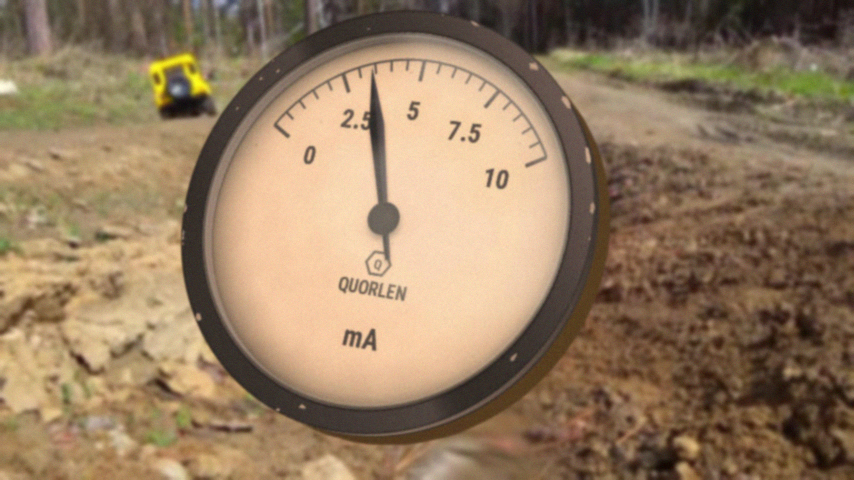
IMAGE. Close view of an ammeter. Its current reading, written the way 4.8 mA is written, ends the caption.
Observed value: 3.5 mA
